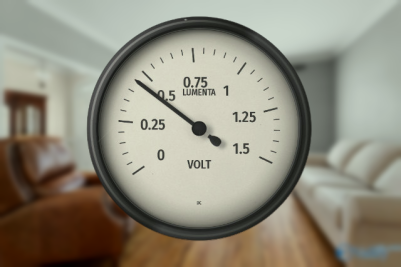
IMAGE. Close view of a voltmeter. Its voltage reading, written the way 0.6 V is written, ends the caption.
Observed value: 0.45 V
